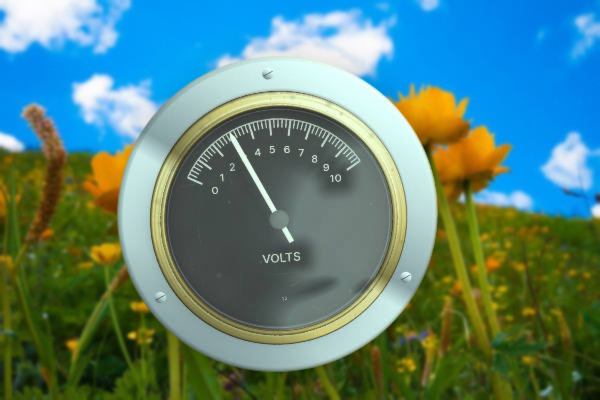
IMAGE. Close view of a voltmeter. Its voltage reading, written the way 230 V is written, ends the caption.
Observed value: 3 V
